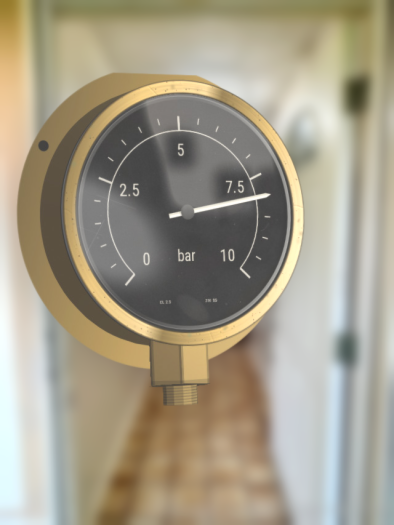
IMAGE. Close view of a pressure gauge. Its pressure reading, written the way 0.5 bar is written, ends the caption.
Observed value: 8 bar
